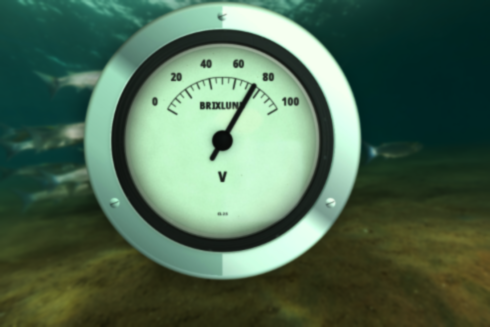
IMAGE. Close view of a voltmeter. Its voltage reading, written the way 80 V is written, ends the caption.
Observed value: 75 V
